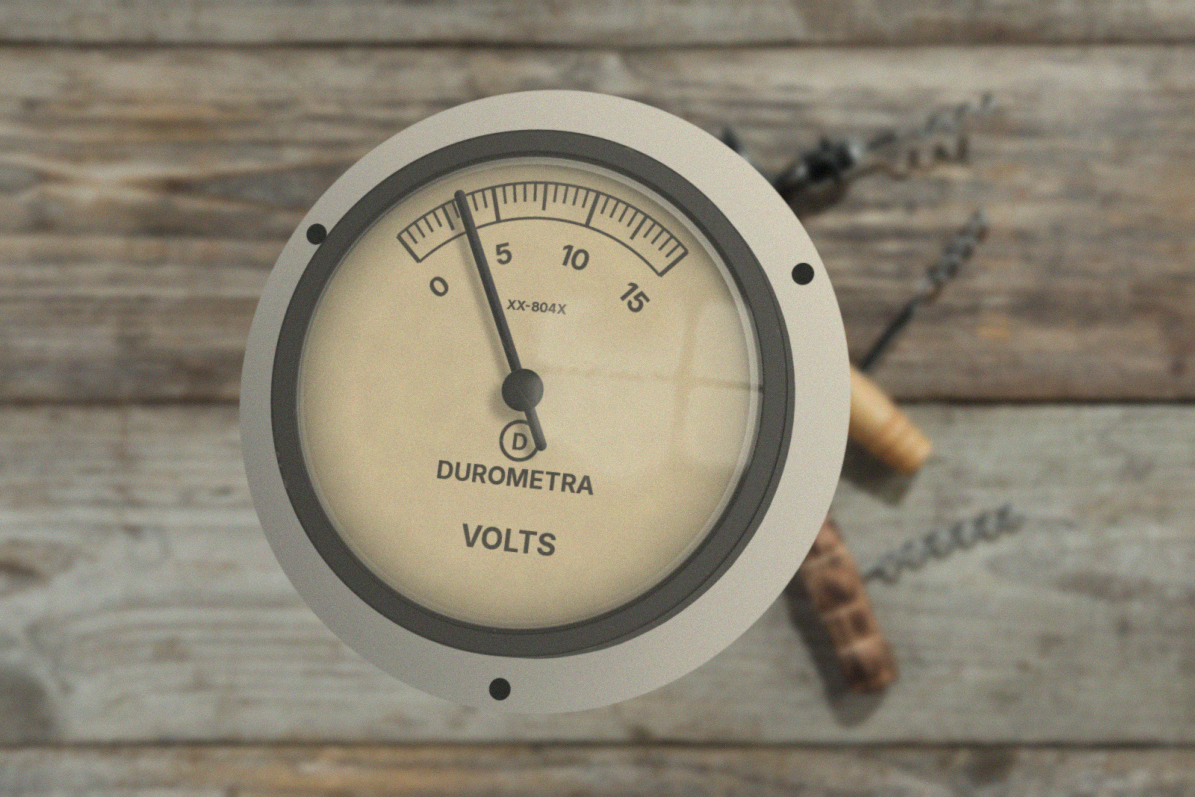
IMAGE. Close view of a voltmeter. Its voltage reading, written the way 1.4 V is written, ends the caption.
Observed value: 3.5 V
